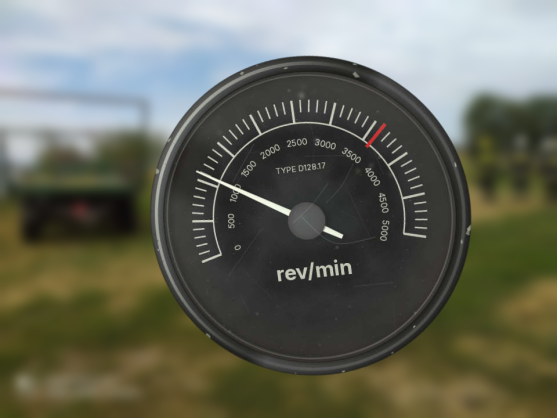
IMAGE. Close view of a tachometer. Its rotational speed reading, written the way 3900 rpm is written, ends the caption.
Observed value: 1100 rpm
